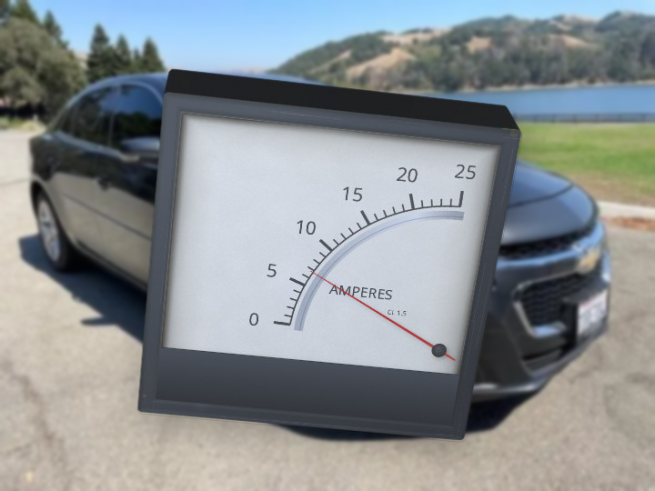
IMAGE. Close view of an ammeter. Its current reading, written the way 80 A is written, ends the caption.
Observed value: 7 A
